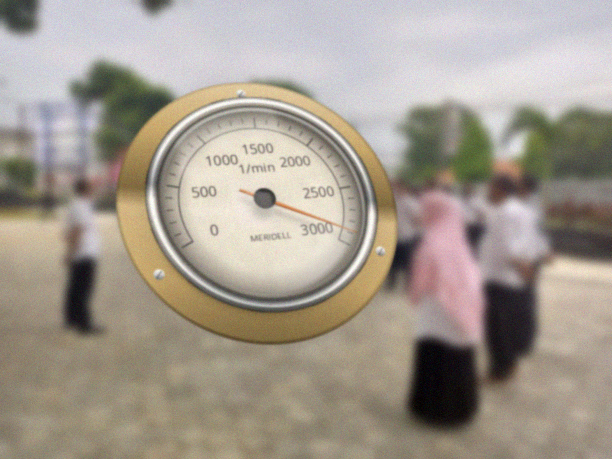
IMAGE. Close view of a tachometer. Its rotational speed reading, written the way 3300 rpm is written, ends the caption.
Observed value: 2900 rpm
